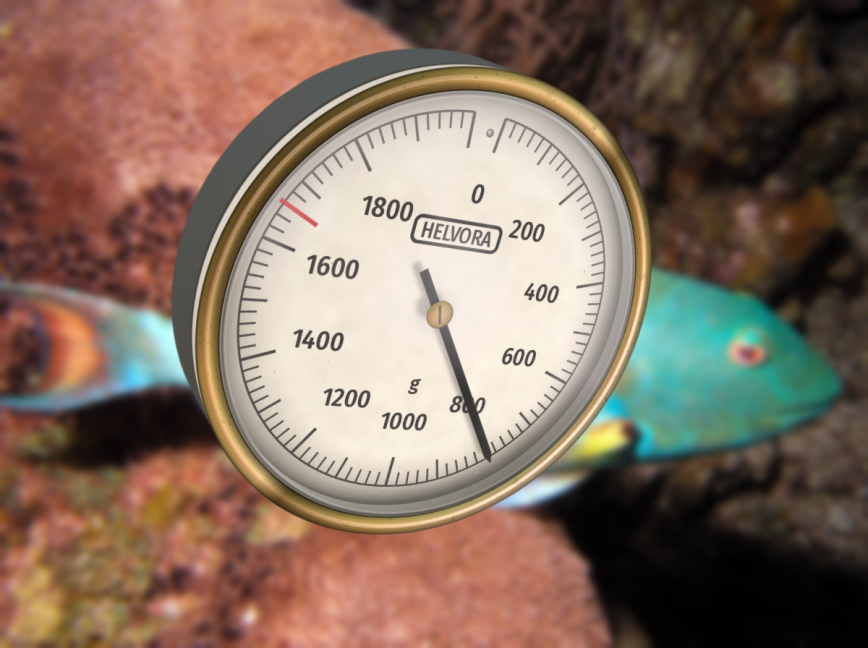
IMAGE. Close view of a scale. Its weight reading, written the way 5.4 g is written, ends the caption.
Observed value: 800 g
